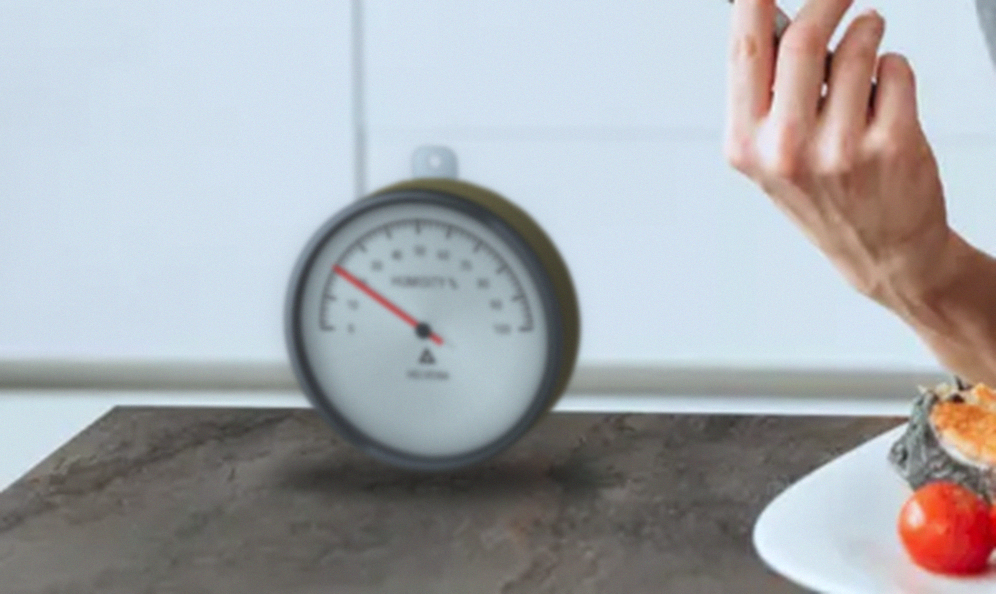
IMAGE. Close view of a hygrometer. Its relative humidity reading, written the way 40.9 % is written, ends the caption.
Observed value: 20 %
